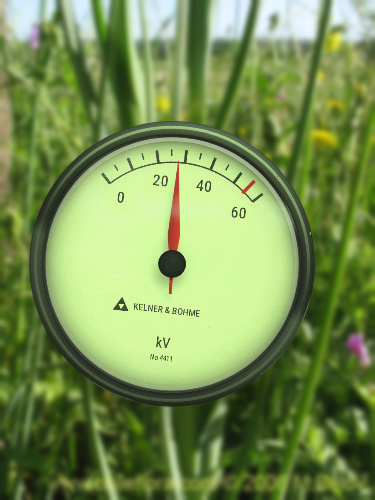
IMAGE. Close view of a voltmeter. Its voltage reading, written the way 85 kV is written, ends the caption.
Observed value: 27.5 kV
